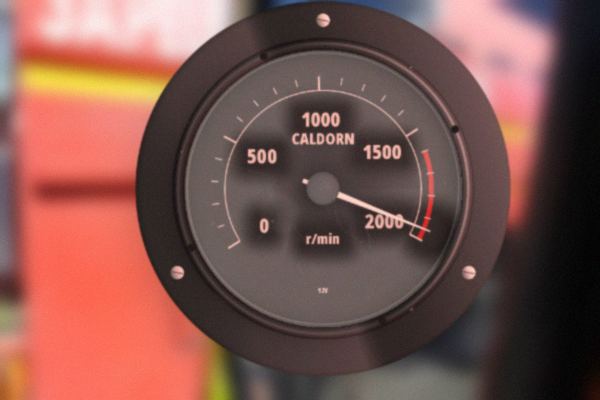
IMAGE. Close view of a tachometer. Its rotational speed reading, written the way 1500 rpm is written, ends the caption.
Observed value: 1950 rpm
